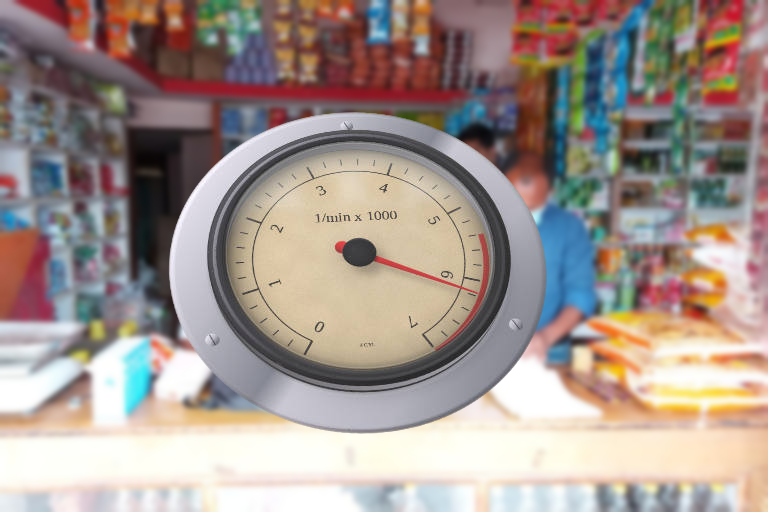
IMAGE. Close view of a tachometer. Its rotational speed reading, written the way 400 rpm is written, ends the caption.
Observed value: 6200 rpm
